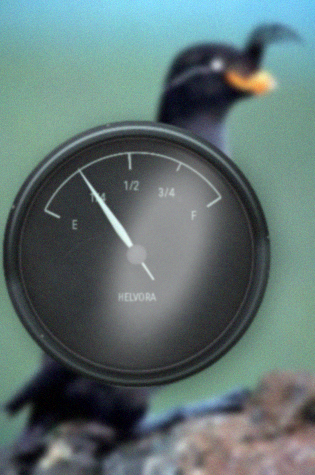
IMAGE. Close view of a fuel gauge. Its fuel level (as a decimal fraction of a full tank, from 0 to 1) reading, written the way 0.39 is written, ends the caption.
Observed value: 0.25
